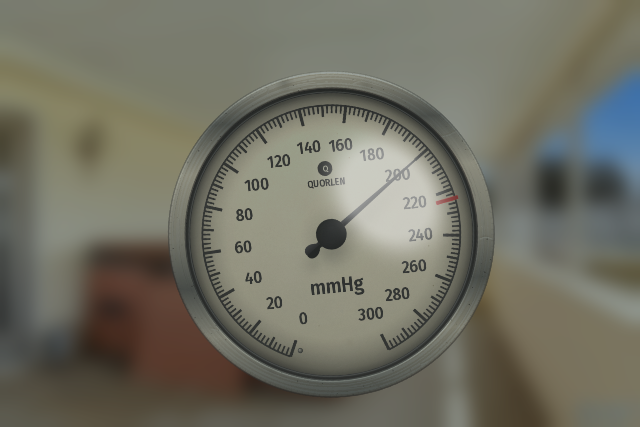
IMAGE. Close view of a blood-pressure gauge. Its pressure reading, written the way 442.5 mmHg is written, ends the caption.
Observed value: 200 mmHg
